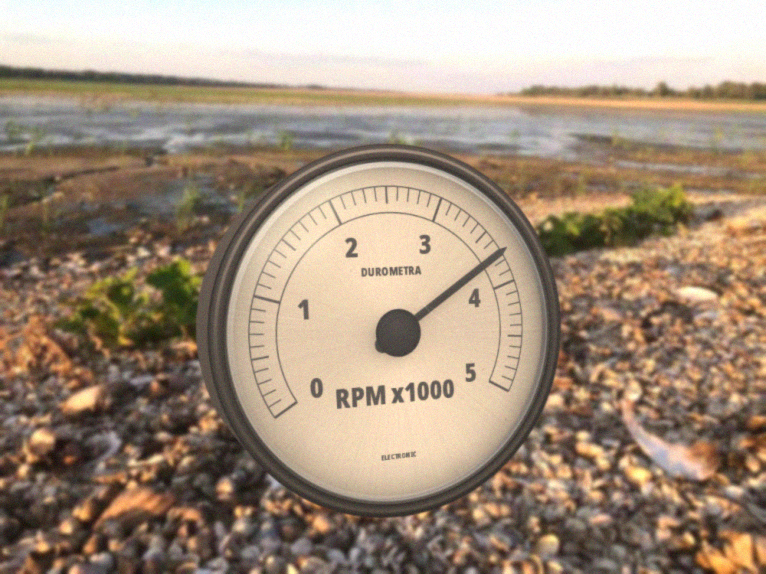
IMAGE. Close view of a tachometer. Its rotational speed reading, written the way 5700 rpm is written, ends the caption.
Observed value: 3700 rpm
